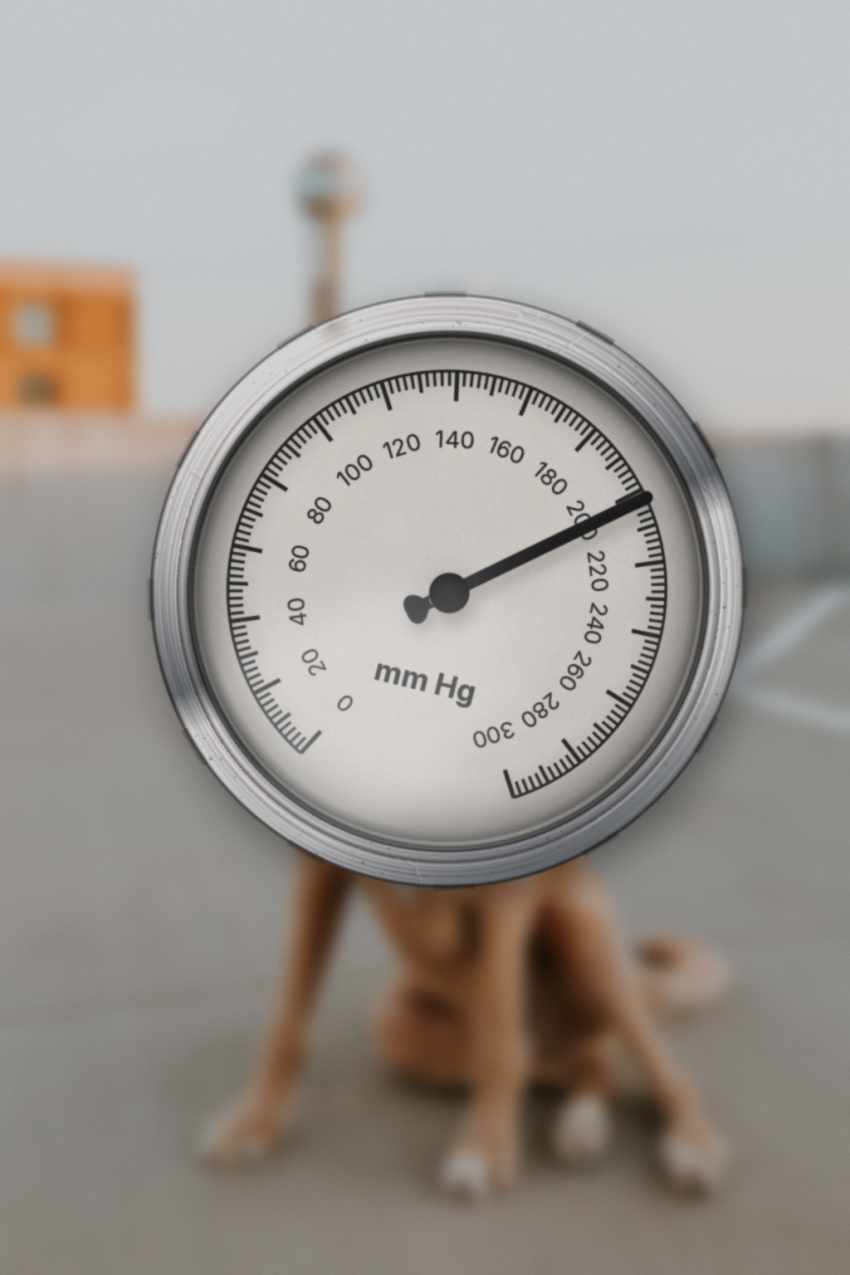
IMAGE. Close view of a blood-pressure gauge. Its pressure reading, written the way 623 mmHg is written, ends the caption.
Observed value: 202 mmHg
